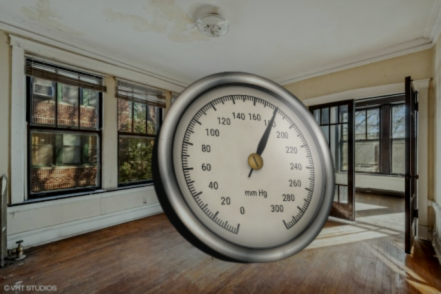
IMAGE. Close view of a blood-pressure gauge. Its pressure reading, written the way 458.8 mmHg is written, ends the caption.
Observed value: 180 mmHg
